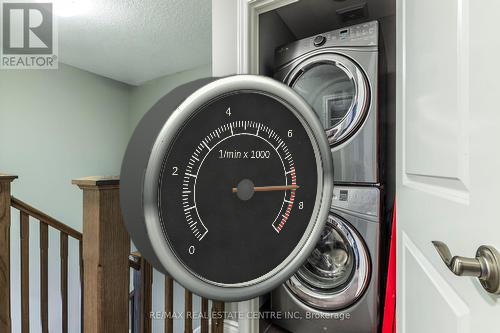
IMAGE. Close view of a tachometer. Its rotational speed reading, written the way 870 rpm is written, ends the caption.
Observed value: 7500 rpm
